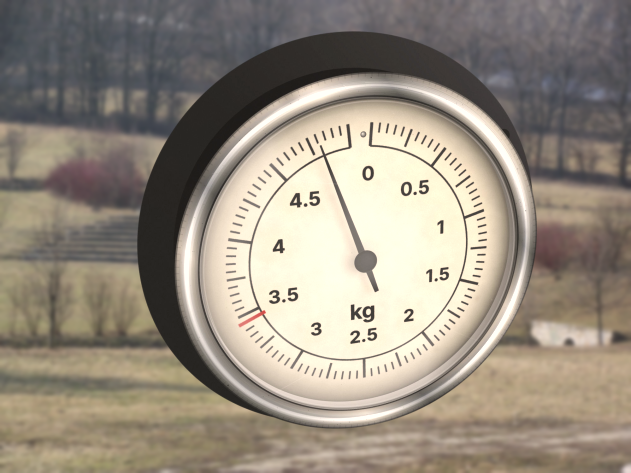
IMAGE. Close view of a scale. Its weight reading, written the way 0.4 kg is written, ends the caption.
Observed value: 4.8 kg
